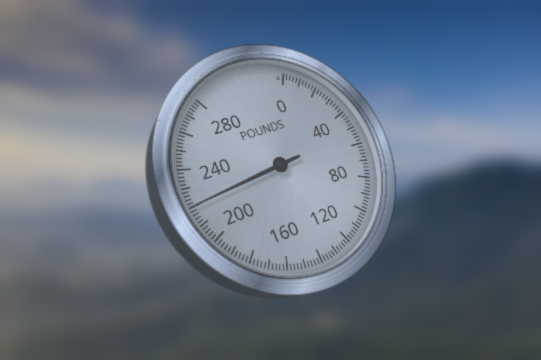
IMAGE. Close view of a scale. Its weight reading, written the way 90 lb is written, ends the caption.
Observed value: 220 lb
